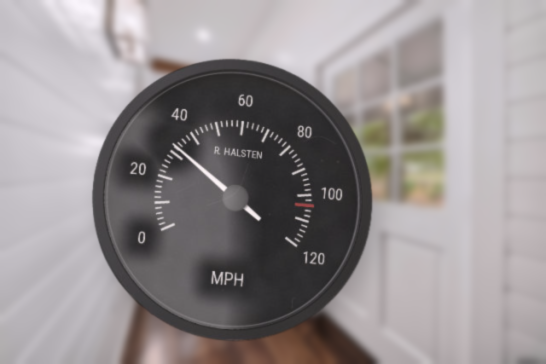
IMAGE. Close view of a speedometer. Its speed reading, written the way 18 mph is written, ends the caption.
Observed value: 32 mph
